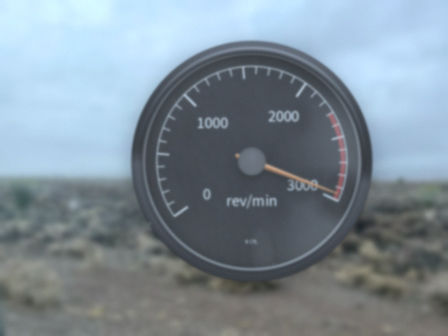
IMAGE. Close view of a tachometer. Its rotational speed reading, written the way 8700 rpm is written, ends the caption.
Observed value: 2950 rpm
